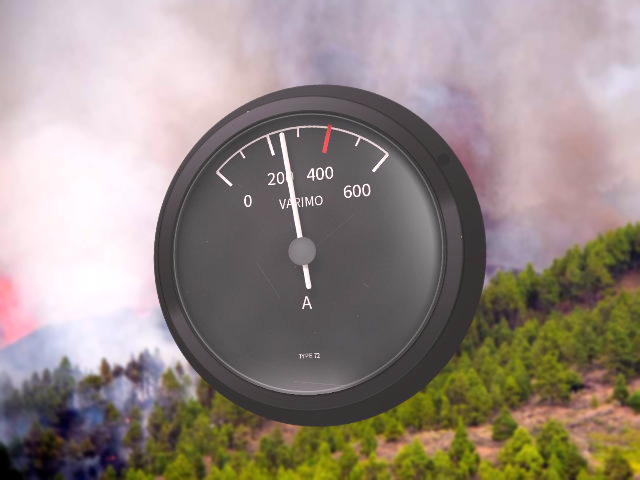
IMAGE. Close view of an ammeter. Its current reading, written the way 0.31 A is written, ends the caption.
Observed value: 250 A
